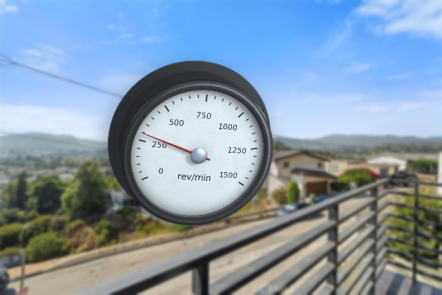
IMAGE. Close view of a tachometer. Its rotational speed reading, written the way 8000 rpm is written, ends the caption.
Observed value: 300 rpm
